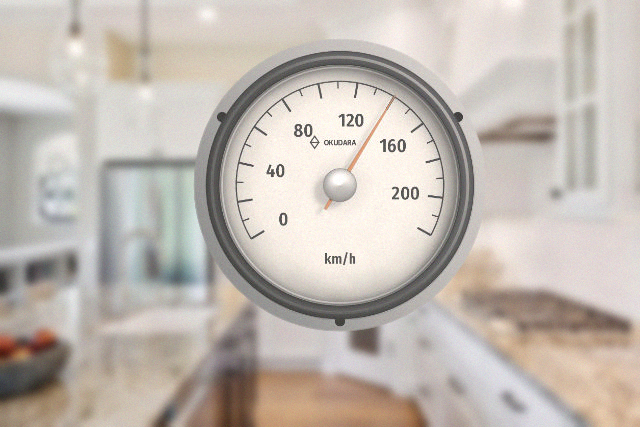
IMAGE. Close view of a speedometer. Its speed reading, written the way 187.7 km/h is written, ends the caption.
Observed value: 140 km/h
